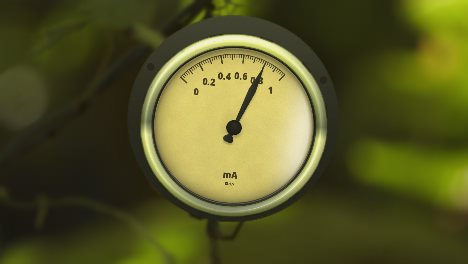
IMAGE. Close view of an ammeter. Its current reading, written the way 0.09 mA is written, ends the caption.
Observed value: 0.8 mA
